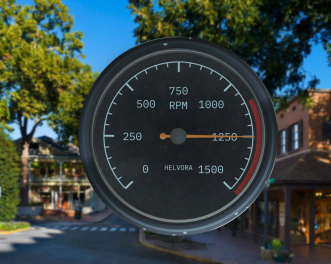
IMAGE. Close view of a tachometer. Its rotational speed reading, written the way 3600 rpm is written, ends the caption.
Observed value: 1250 rpm
